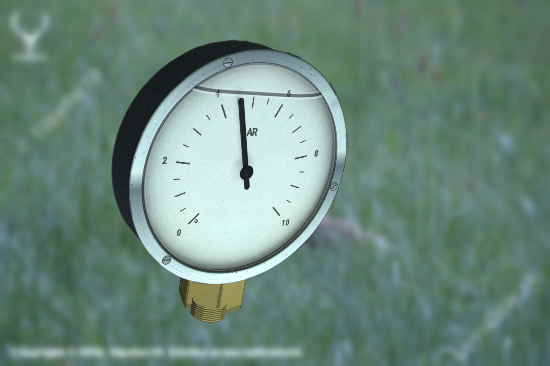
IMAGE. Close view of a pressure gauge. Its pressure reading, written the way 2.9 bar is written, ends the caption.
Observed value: 4.5 bar
